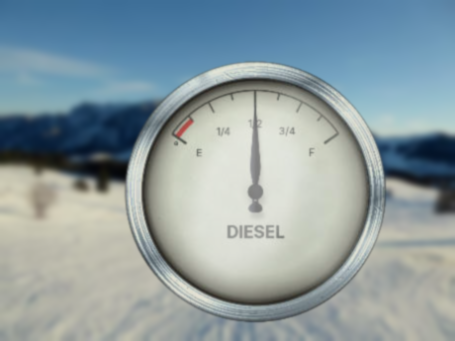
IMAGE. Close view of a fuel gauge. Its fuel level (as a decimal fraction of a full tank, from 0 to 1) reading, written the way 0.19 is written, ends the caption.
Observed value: 0.5
